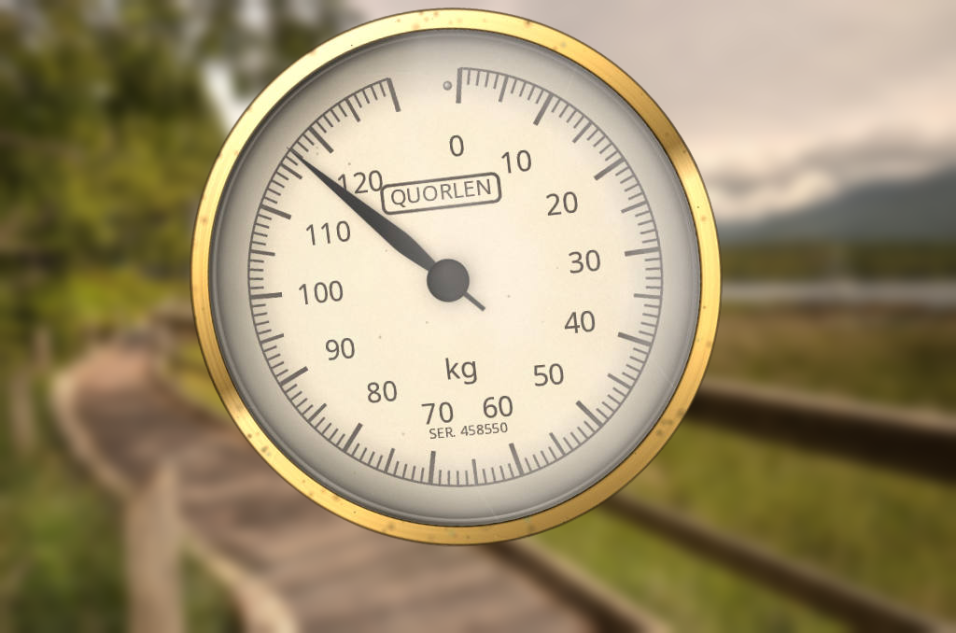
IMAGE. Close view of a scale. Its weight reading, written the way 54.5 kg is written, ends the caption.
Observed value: 117 kg
